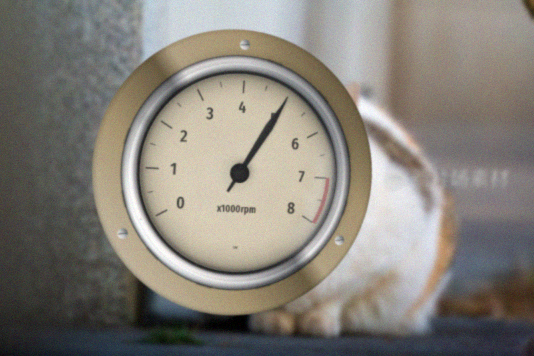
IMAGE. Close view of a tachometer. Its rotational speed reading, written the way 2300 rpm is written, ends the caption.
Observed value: 5000 rpm
